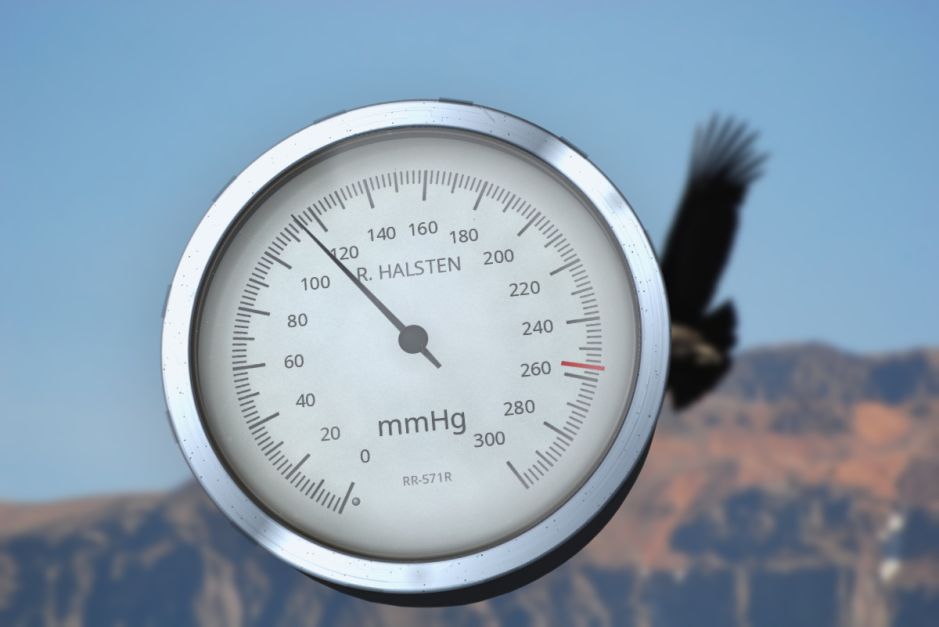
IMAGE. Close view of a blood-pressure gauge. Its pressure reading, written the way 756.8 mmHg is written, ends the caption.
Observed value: 114 mmHg
